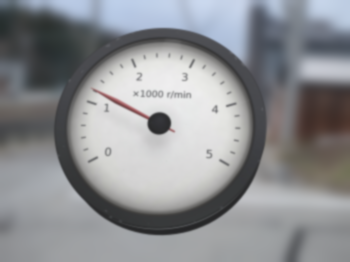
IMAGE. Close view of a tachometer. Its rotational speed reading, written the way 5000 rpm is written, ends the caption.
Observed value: 1200 rpm
